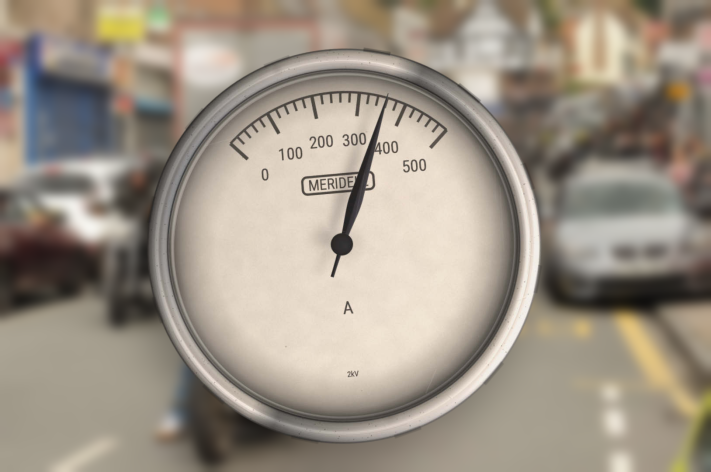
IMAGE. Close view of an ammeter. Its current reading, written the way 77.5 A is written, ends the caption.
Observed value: 360 A
